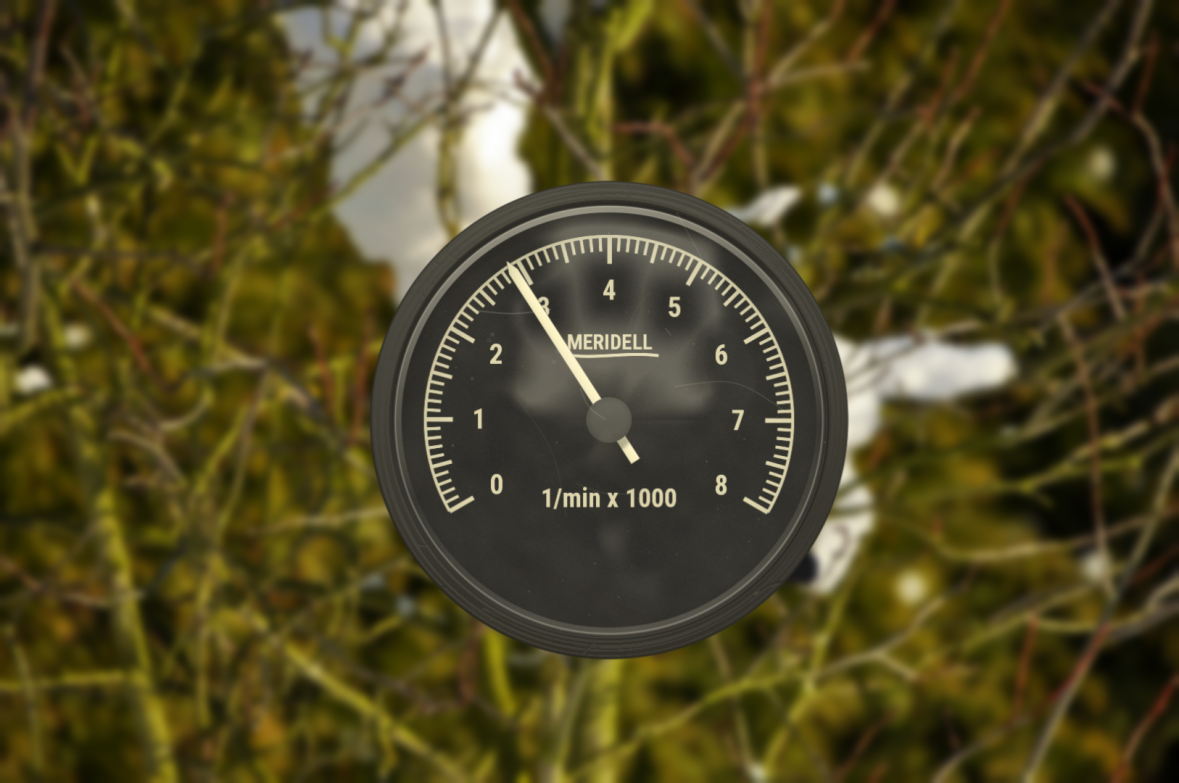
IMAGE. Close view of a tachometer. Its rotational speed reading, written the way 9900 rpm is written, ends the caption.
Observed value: 2900 rpm
